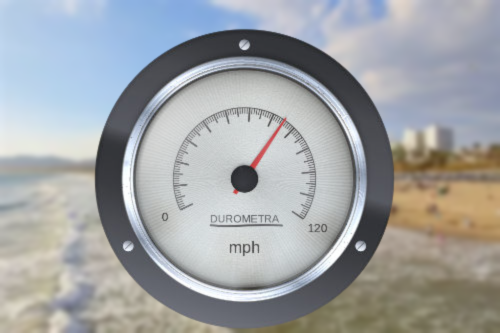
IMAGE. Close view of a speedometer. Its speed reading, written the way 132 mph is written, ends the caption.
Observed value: 75 mph
